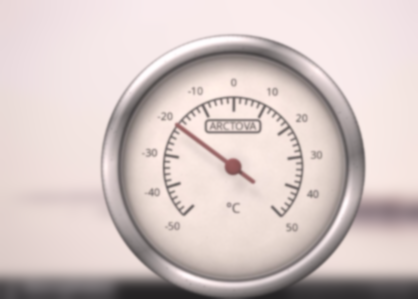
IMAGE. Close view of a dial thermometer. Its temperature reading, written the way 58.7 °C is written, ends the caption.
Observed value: -20 °C
